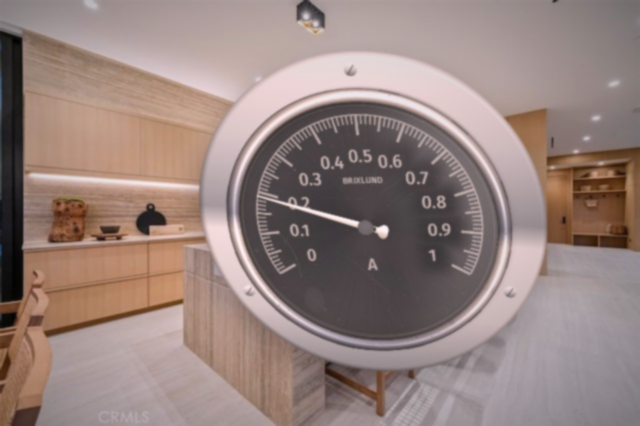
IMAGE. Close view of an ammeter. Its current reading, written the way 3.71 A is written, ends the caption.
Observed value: 0.2 A
